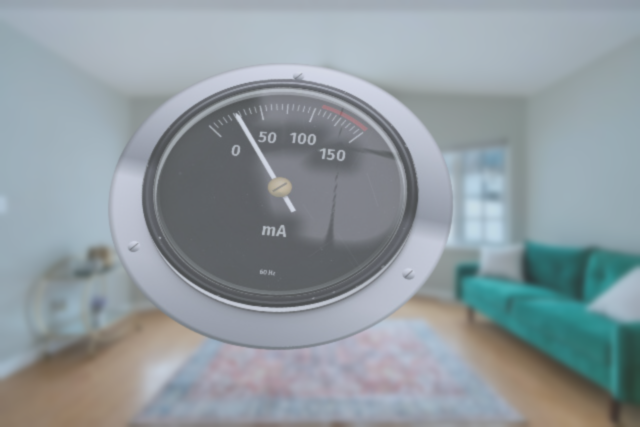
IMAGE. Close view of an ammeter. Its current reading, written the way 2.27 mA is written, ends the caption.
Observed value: 25 mA
